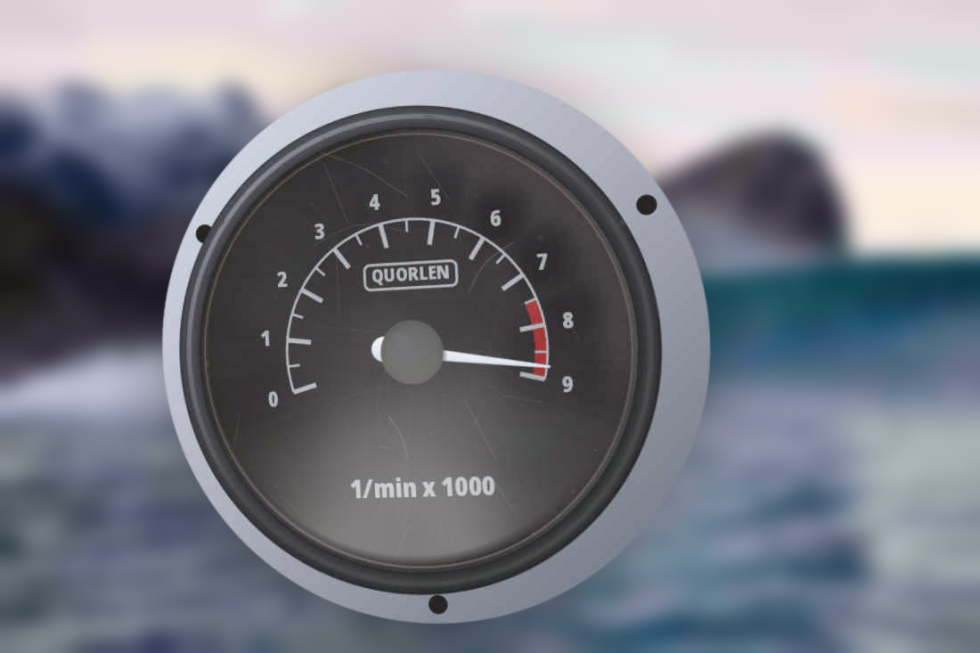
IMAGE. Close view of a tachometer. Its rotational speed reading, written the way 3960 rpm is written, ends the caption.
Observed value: 8750 rpm
